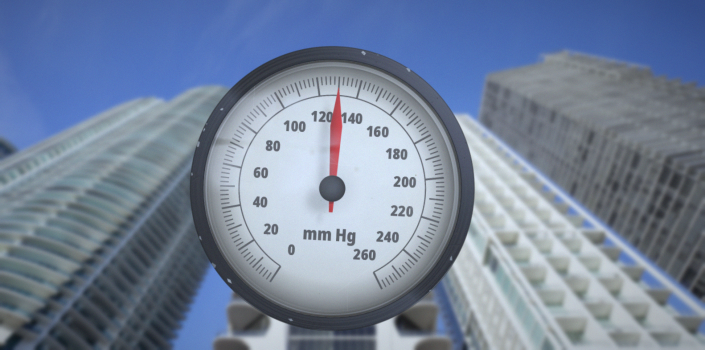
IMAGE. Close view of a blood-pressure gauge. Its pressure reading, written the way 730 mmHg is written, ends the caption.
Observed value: 130 mmHg
